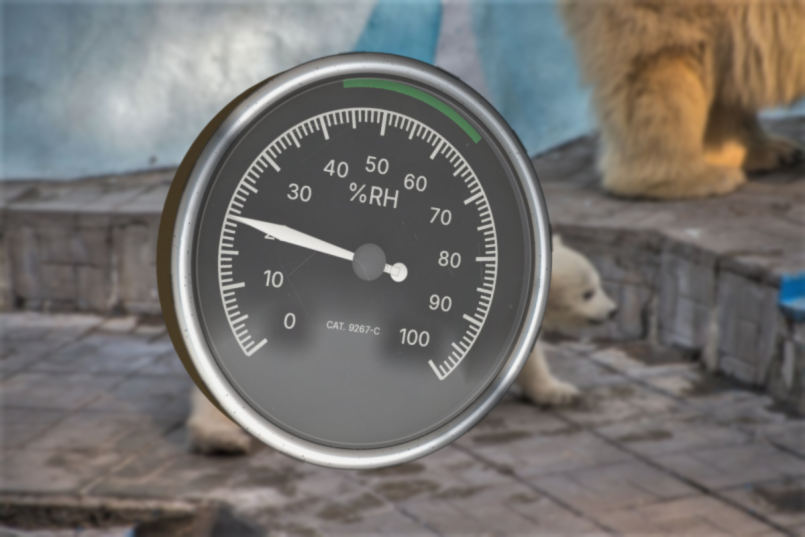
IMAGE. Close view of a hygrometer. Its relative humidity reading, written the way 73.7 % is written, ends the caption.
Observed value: 20 %
